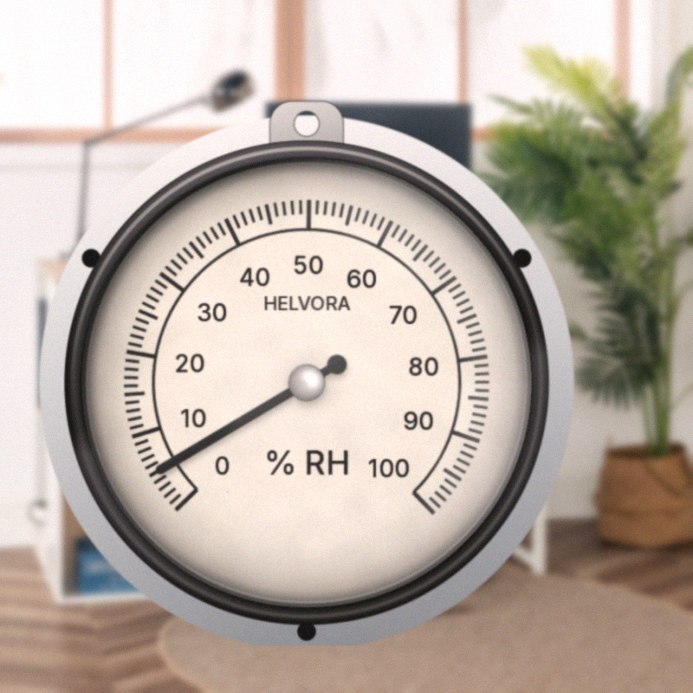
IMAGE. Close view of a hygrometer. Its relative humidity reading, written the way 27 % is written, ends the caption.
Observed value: 5 %
